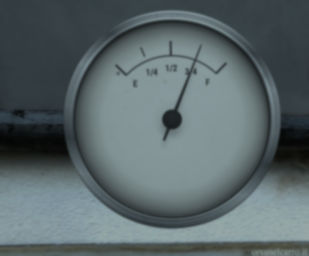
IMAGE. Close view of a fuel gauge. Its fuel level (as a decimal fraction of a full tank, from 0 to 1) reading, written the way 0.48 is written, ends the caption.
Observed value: 0.75
